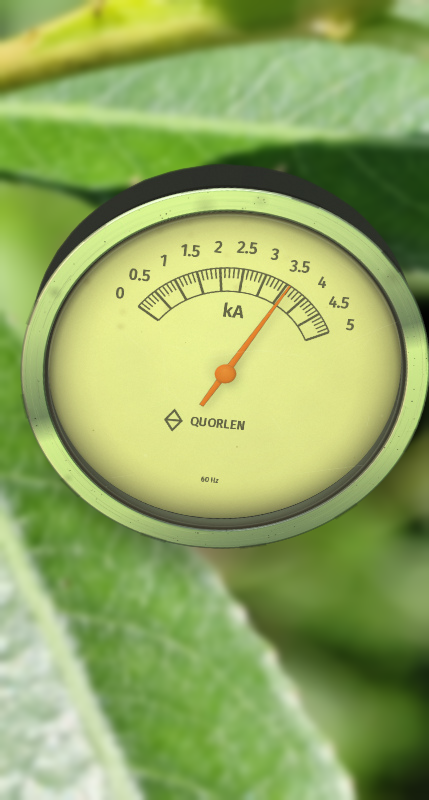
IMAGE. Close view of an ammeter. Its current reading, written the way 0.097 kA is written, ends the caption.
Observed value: 3.5 kA
